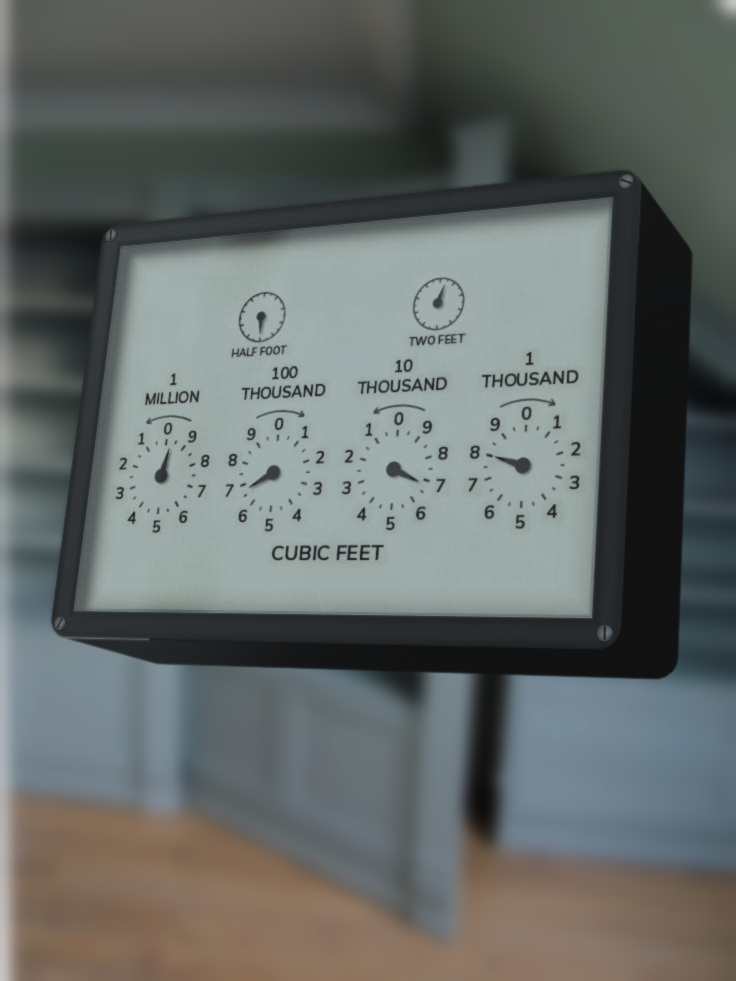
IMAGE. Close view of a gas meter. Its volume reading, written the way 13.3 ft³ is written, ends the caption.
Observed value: 966800 ft³
